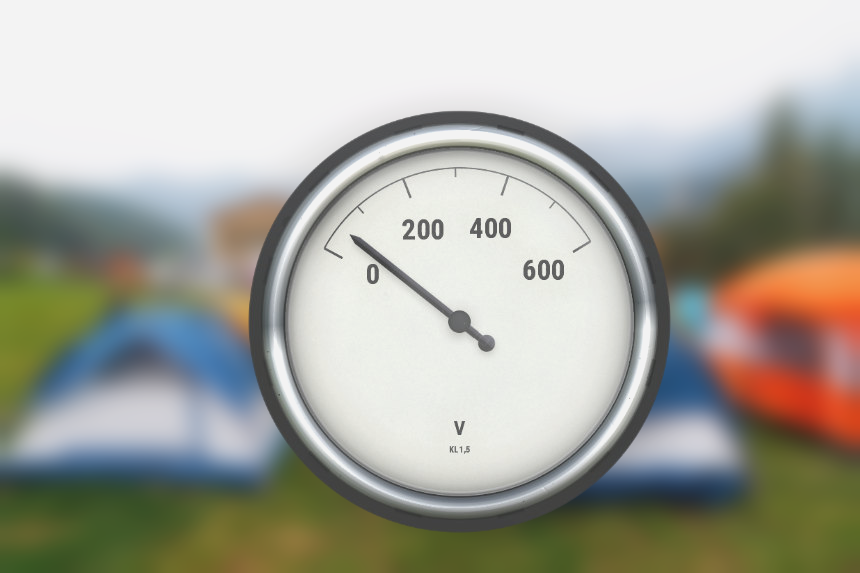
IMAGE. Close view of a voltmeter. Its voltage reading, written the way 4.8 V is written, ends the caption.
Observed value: 50 V
